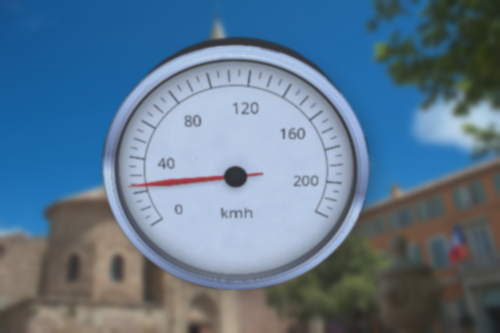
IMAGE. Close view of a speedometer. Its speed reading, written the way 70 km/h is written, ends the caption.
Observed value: 25 km/h
